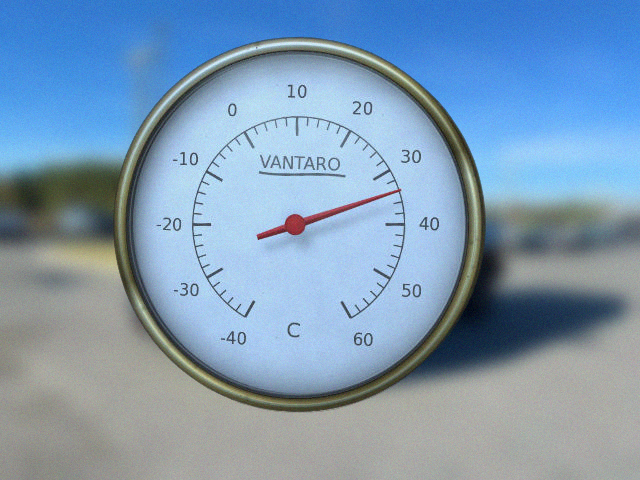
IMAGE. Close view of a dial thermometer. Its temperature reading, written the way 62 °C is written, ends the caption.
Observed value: 34 °C
